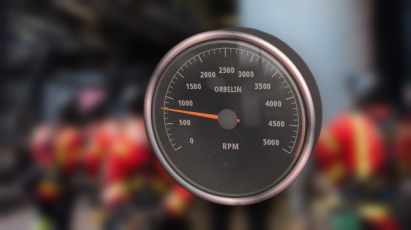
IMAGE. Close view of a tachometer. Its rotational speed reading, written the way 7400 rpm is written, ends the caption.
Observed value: 800 rpm
